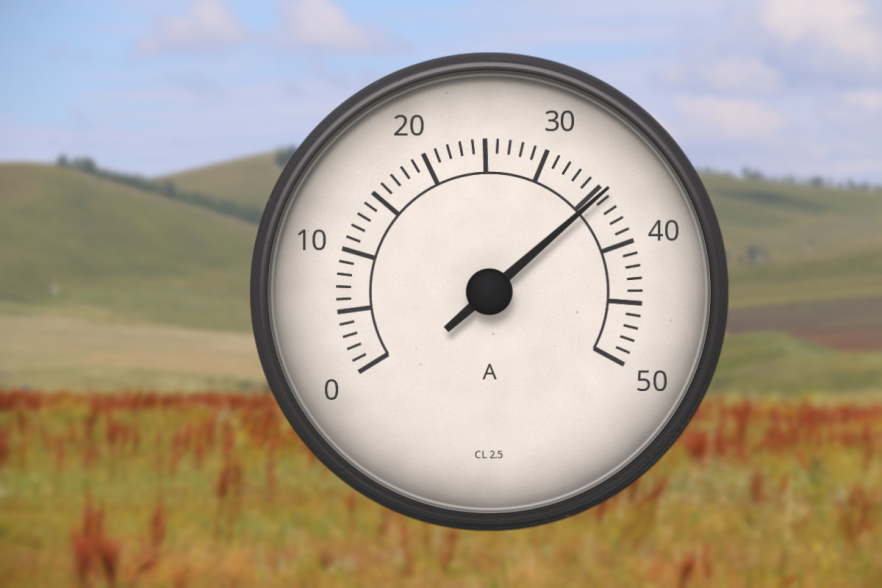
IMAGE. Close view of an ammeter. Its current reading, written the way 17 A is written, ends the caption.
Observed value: 35.5 A
